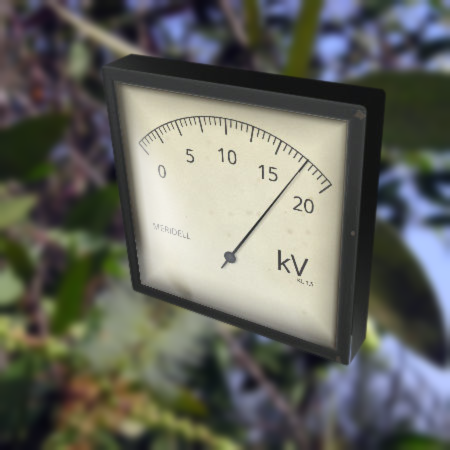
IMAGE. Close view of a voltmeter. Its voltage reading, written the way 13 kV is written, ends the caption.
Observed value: 17.5 kV
